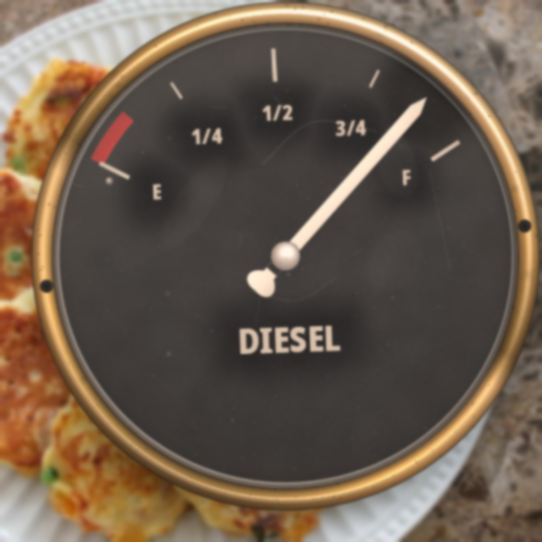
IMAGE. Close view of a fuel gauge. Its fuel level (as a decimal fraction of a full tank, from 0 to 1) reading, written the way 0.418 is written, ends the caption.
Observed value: 0.875
